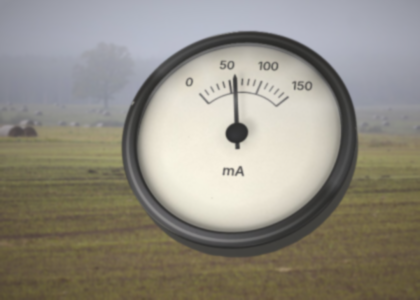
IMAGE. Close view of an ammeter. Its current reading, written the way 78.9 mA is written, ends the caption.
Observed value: 60 mA
